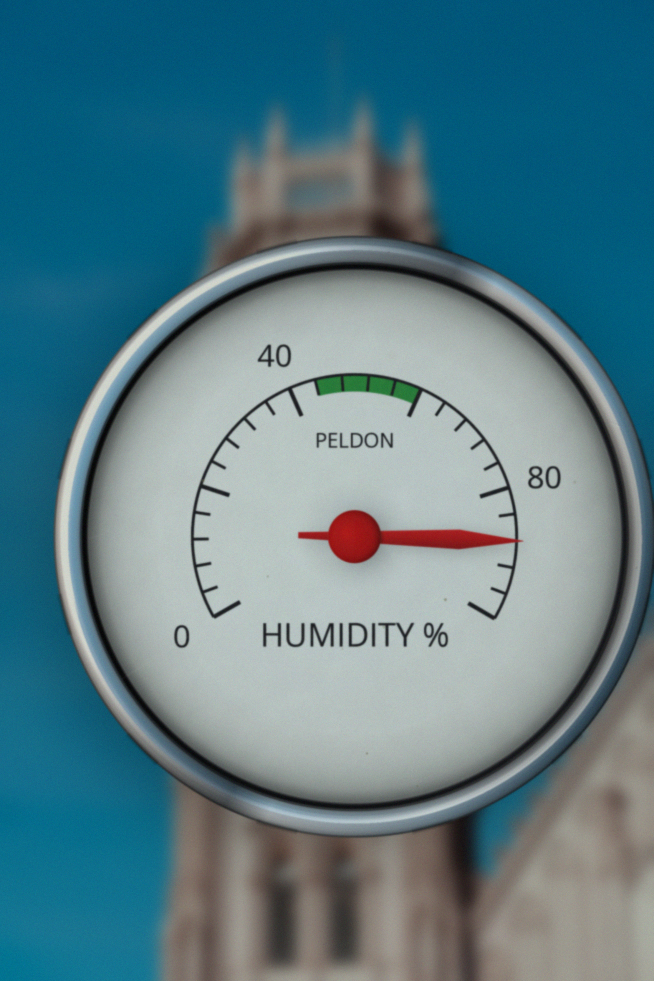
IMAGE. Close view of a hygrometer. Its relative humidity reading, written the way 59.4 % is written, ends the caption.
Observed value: 88 %
